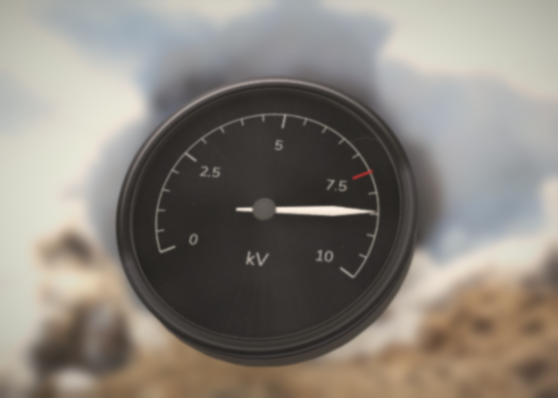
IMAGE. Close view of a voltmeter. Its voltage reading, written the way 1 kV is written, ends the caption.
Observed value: 8.5 kV
